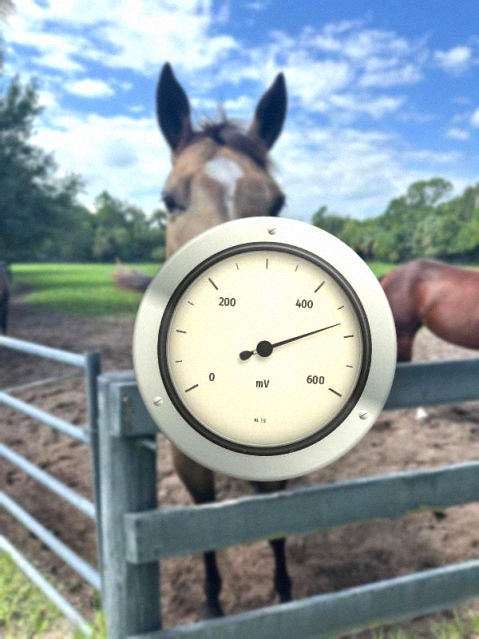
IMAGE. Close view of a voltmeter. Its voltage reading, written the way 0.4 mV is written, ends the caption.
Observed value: 475 mV
